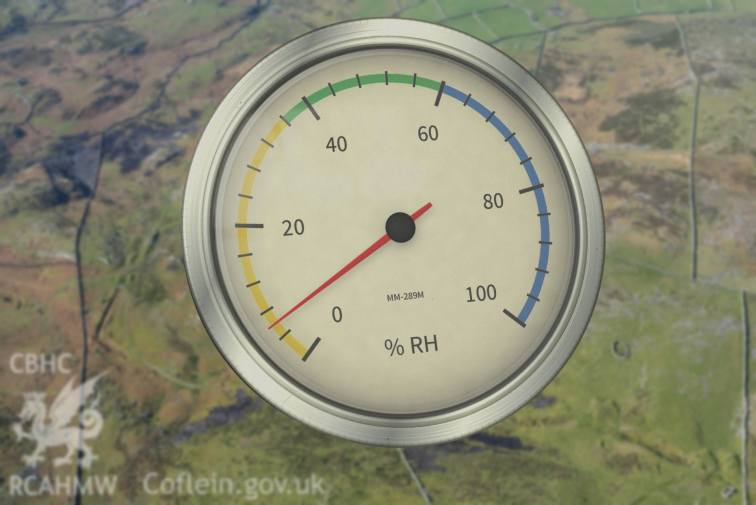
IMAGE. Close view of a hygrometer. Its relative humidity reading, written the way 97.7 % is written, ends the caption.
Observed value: 6 %
